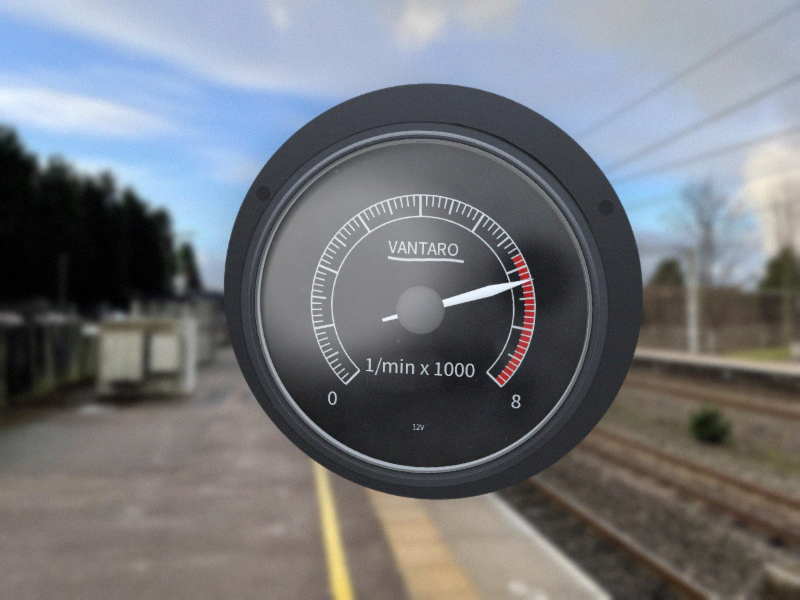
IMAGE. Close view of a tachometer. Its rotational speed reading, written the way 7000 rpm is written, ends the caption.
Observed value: 6200 rpm
